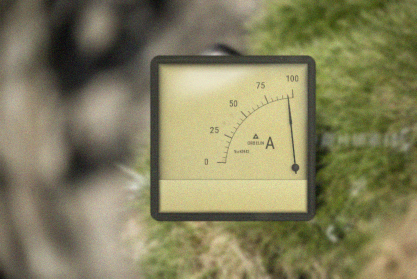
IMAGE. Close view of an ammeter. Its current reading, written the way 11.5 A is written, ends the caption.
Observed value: 95 A
